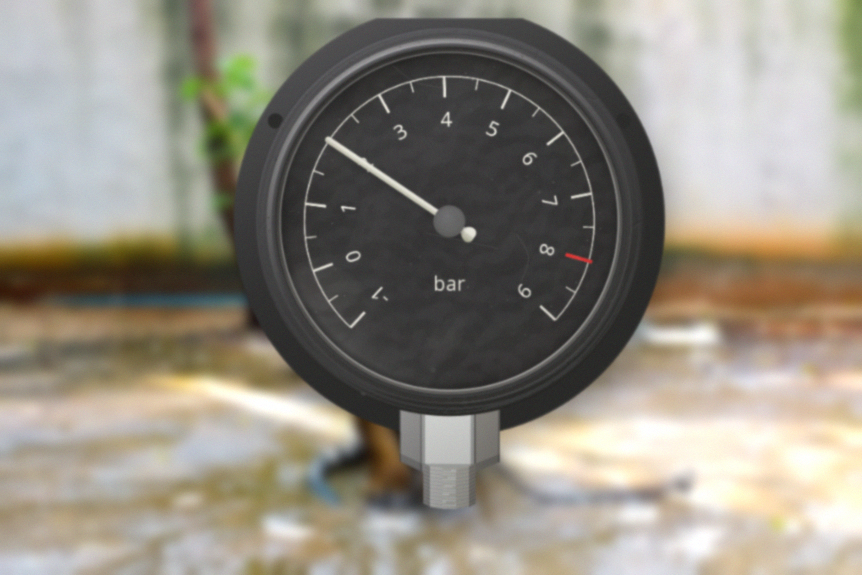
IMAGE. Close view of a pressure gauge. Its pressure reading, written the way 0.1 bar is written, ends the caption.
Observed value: 2 bar
